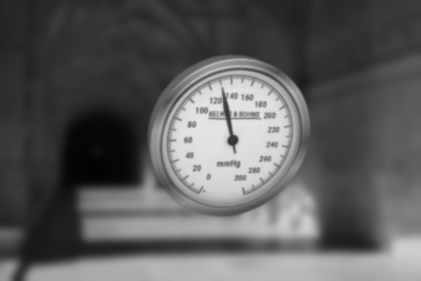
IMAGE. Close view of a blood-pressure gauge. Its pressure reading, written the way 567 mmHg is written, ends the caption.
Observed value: 130 mmHg
